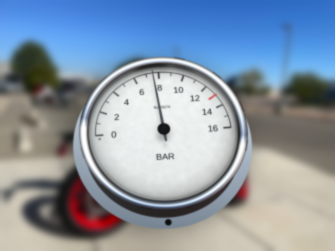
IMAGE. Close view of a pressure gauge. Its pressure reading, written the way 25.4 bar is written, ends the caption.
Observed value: 7.5 bar
